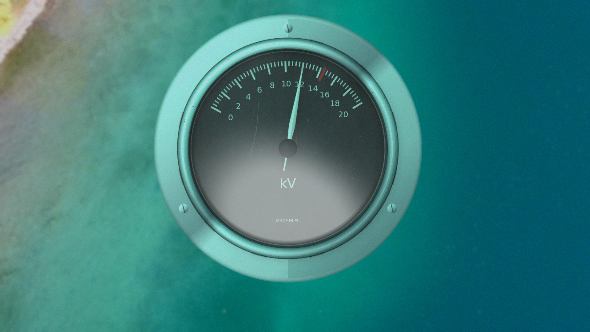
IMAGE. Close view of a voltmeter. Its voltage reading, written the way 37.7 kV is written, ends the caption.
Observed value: 12 kV
